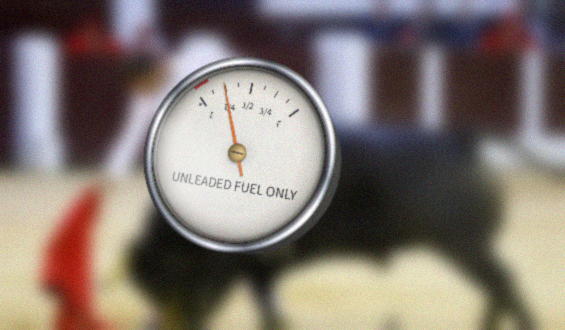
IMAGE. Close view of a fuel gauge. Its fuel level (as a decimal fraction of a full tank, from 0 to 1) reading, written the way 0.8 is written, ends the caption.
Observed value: 0.25
